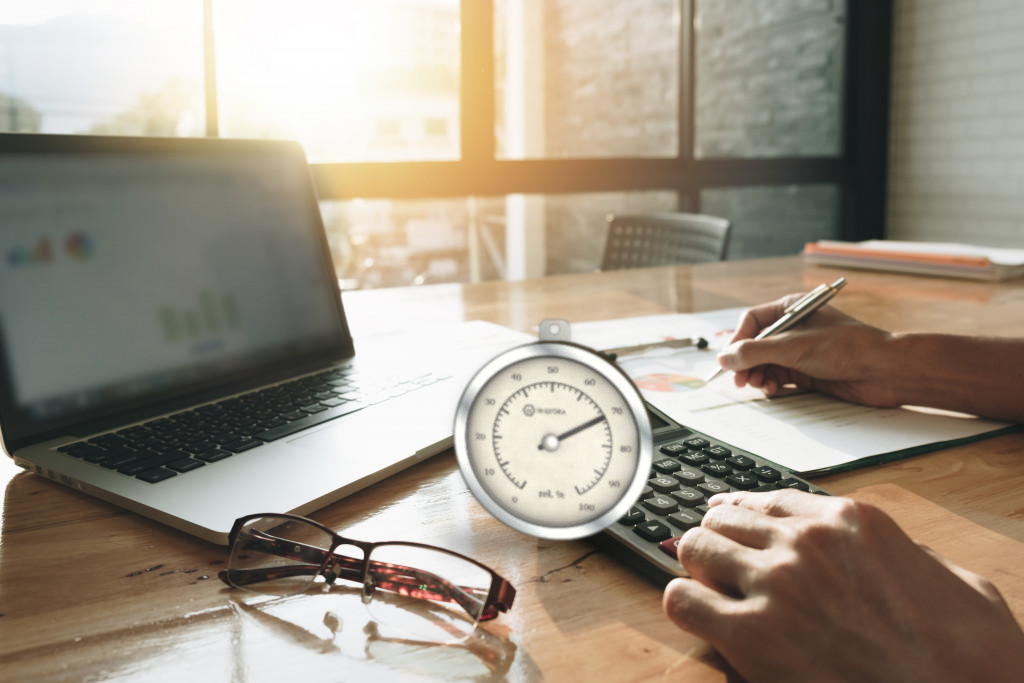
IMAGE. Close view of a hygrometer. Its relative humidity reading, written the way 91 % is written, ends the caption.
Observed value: 70 %
